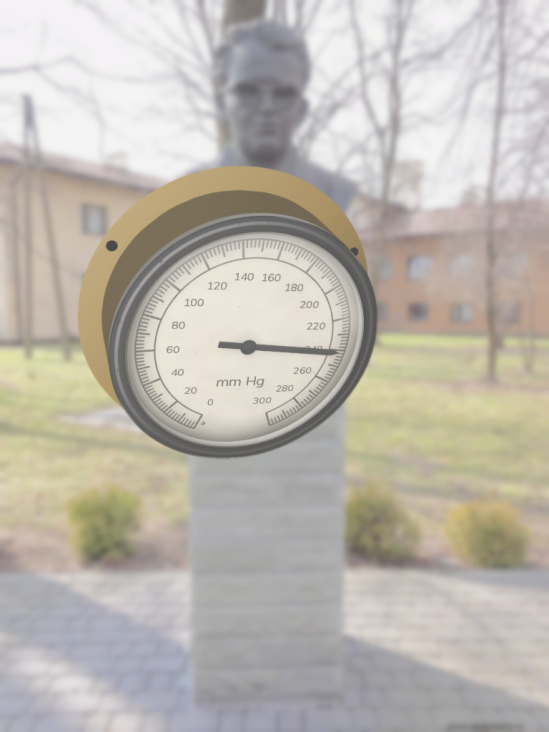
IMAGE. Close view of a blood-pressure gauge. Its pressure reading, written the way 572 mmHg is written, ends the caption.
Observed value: 240 mmHg
